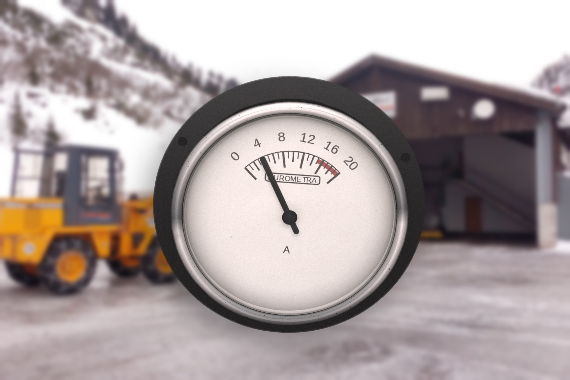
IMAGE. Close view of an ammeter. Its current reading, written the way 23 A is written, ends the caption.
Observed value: 4 A
